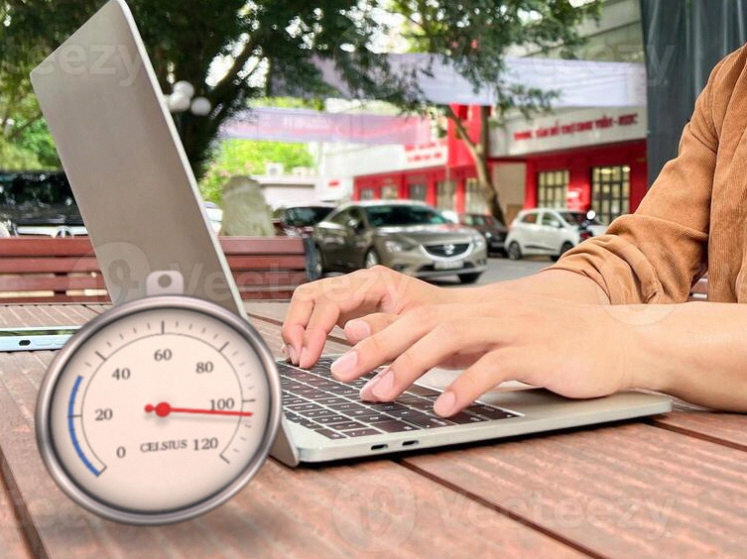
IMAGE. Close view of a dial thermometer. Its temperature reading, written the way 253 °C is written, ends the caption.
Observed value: 104 °C
